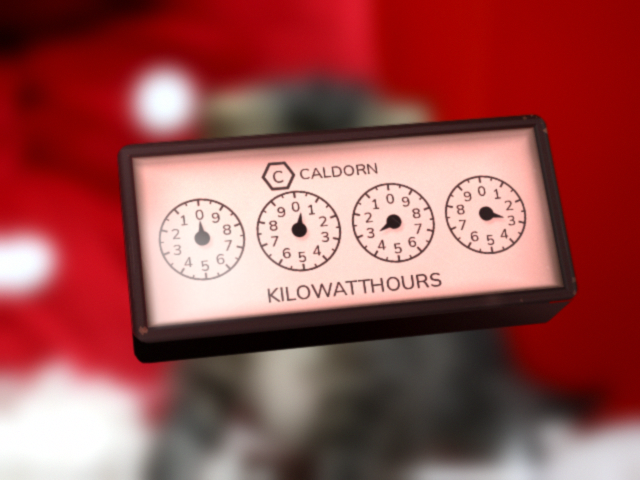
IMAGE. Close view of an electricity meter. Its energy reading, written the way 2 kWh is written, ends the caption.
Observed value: 33 kWh
